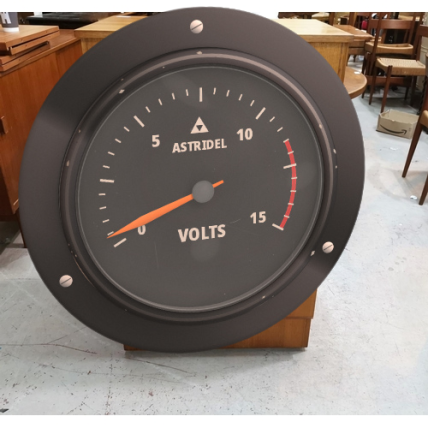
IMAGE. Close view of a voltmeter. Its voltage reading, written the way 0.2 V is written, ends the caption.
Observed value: 0.5 V
